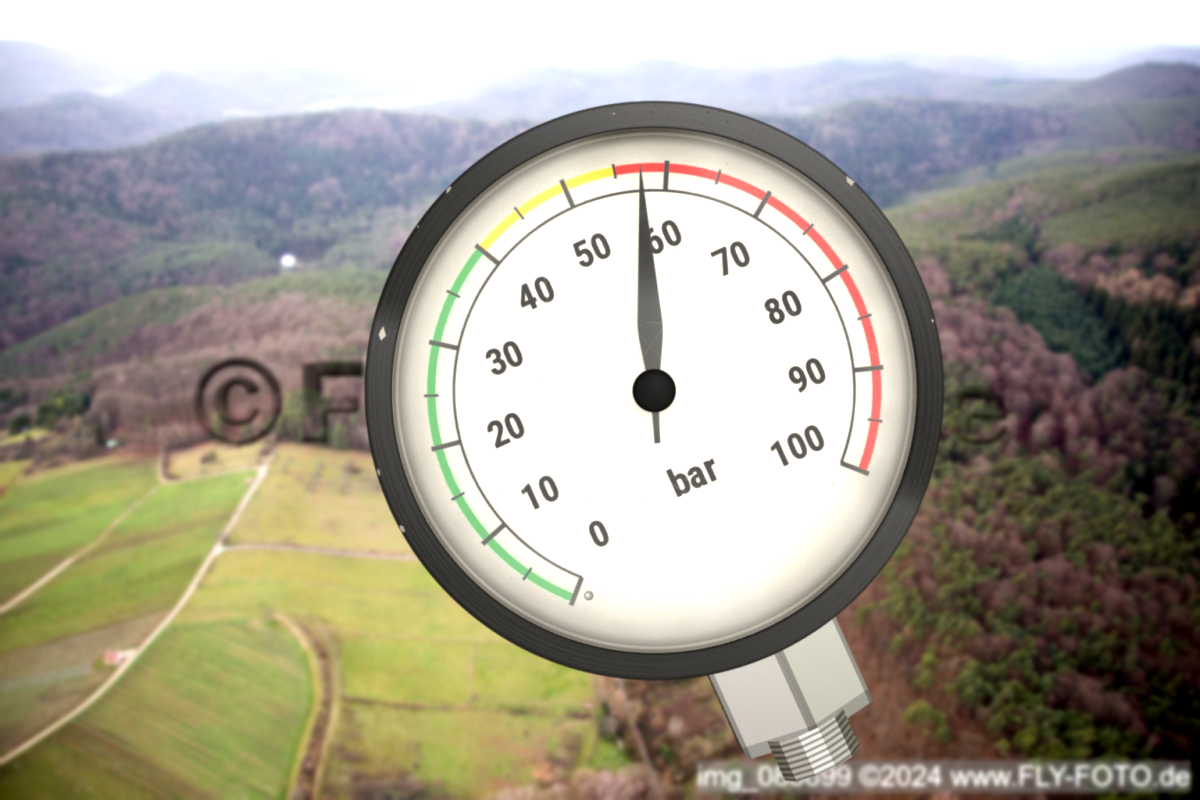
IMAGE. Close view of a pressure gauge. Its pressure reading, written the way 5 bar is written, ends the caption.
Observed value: 57.5 bar
